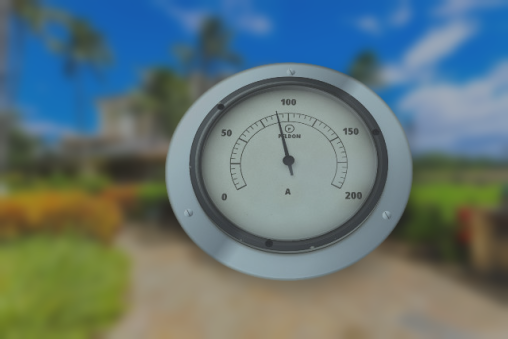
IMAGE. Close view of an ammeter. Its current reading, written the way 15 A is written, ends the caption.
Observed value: 90 A
